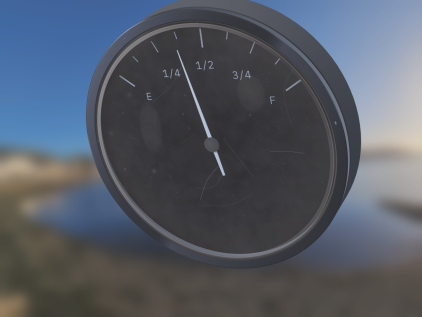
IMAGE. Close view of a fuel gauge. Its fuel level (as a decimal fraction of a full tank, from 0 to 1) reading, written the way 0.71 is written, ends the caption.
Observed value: 0.375
